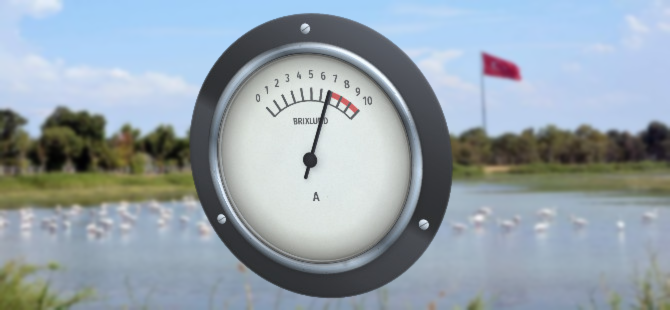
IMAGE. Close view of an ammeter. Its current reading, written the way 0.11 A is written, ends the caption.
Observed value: 7 A
